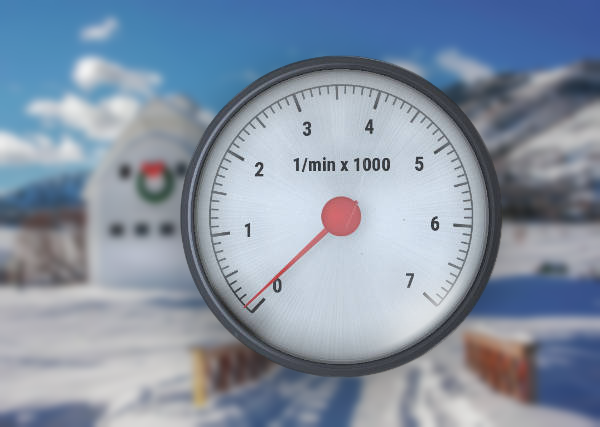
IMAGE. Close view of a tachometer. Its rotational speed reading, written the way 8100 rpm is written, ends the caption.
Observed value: 100 rpm
